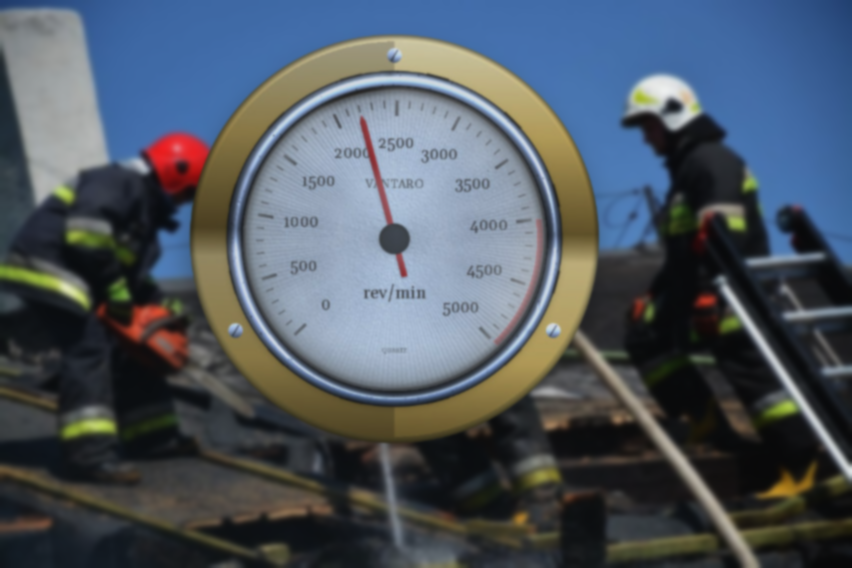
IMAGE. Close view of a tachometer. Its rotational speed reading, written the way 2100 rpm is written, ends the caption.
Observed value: 2200 rpm
